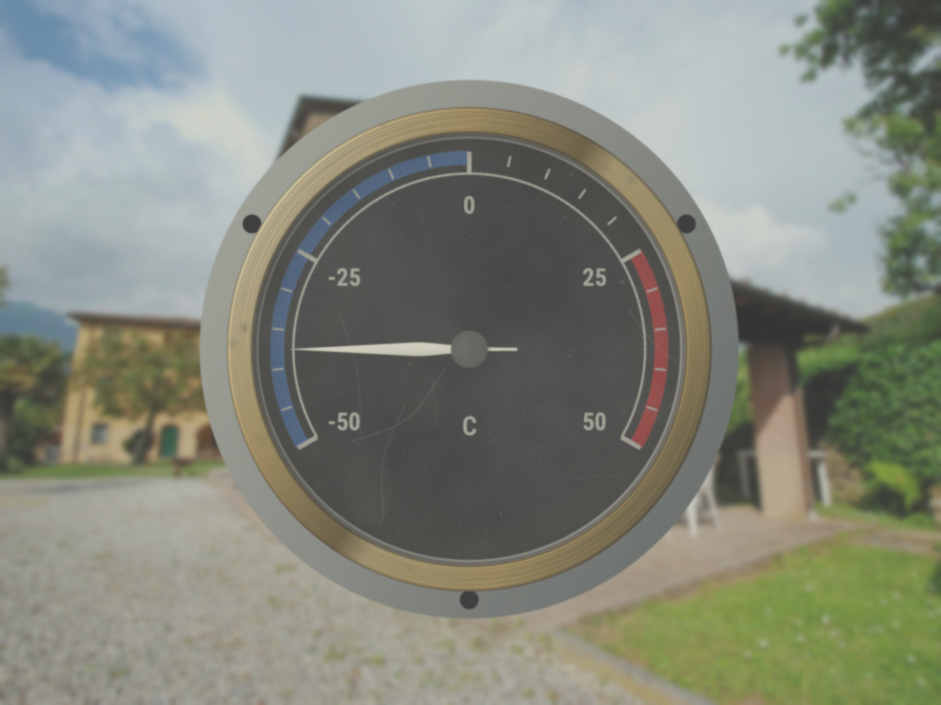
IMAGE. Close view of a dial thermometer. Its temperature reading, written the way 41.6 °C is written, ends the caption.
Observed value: -37.5 °C
